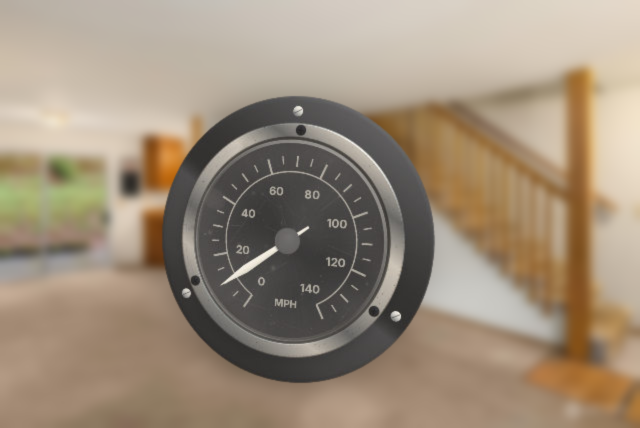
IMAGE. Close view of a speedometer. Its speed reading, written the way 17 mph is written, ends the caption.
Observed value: 10 mph
